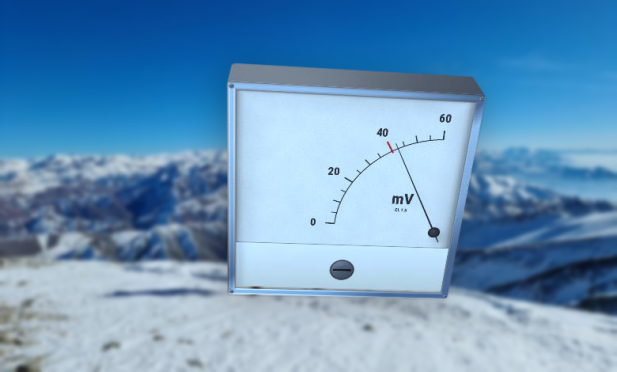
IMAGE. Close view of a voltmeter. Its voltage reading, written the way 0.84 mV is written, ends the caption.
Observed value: 42.5 mV
